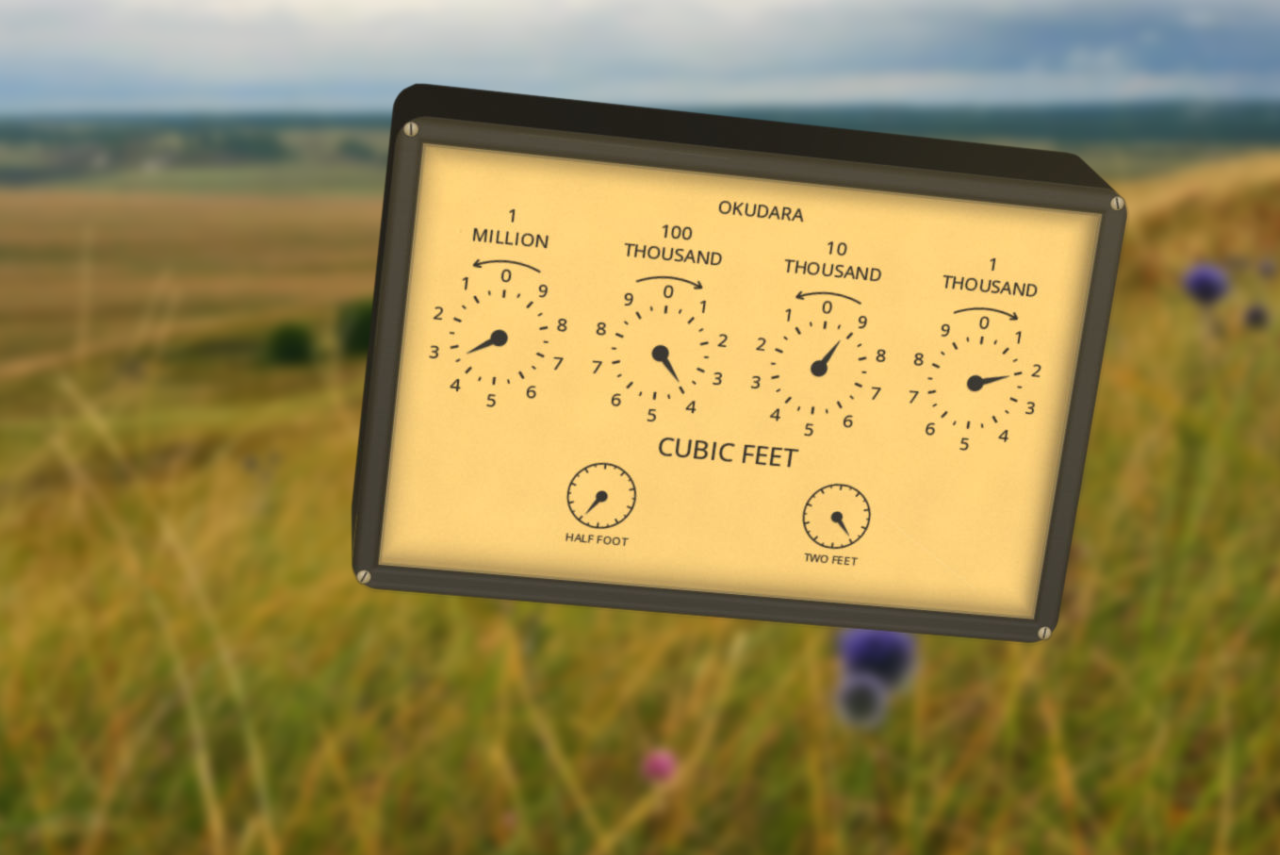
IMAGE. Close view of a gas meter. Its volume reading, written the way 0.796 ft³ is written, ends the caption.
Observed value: 339200 ft³
